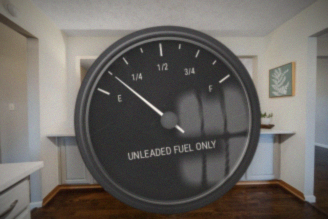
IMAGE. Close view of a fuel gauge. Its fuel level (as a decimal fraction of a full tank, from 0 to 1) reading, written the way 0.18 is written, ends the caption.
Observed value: 0.125
